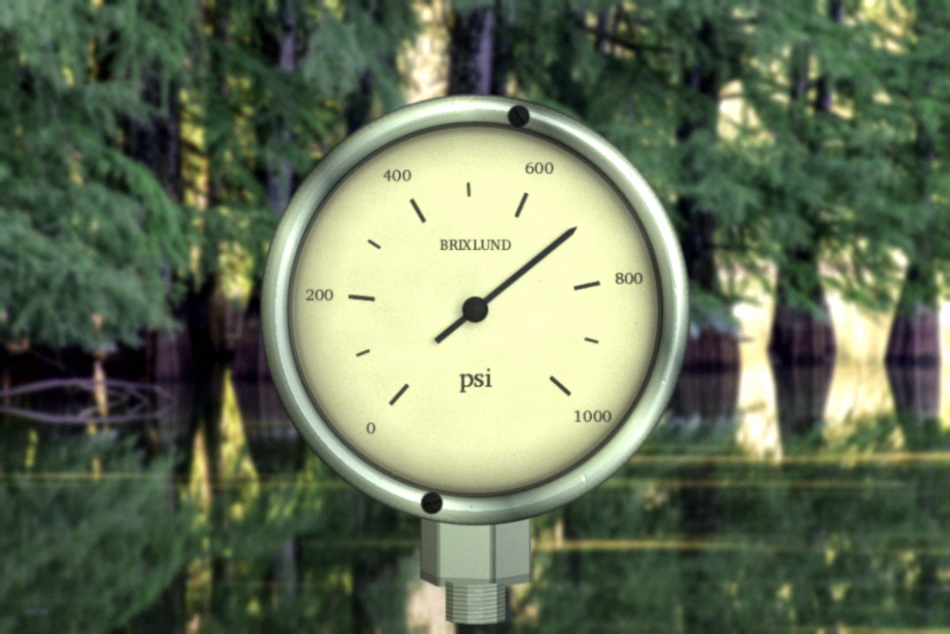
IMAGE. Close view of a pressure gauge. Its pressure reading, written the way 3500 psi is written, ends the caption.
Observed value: 700 psi
